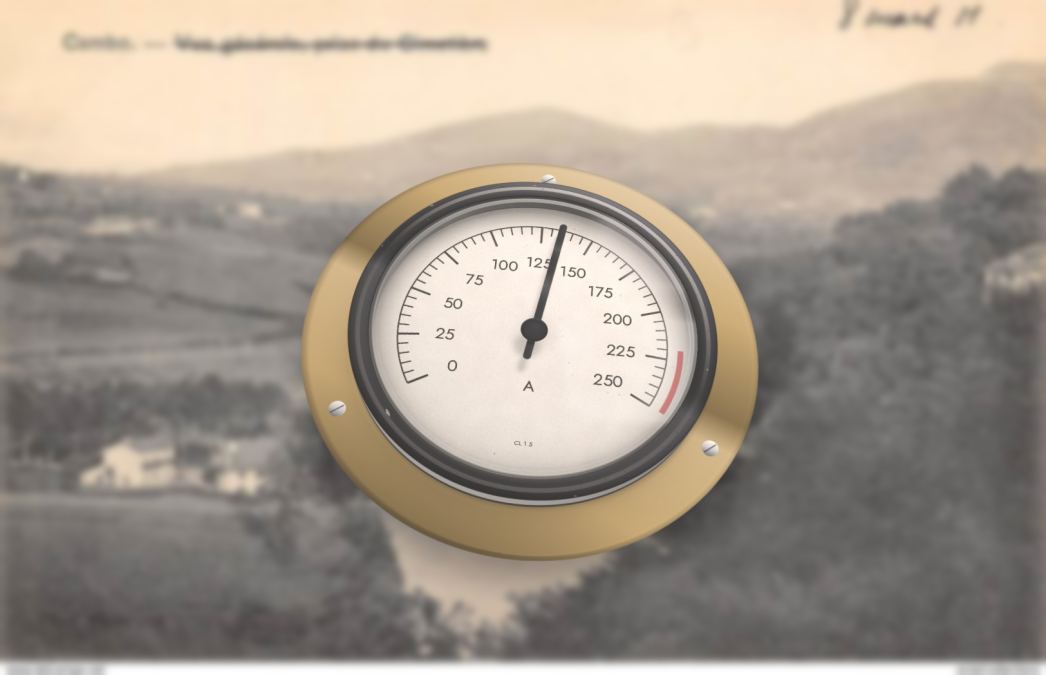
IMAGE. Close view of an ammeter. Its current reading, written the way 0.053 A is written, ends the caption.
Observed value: 135 A
